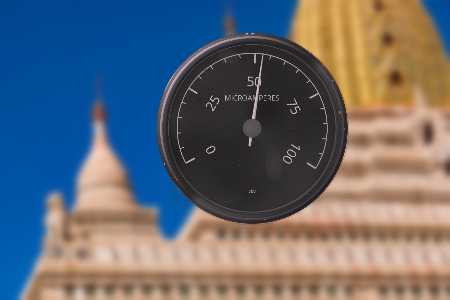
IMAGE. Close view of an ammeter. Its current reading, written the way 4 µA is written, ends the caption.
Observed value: 52.5 µA
